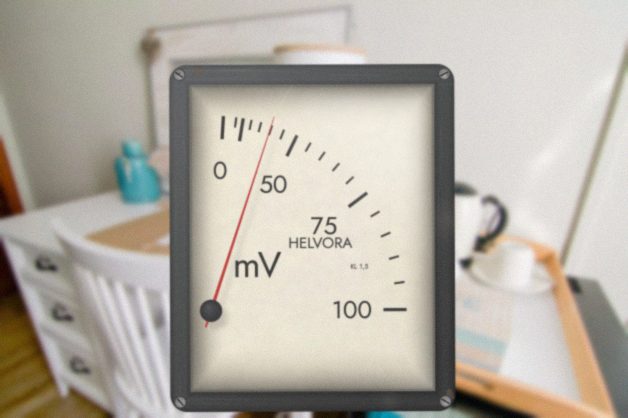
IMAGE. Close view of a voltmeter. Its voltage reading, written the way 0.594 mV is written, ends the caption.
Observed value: 40 mV
